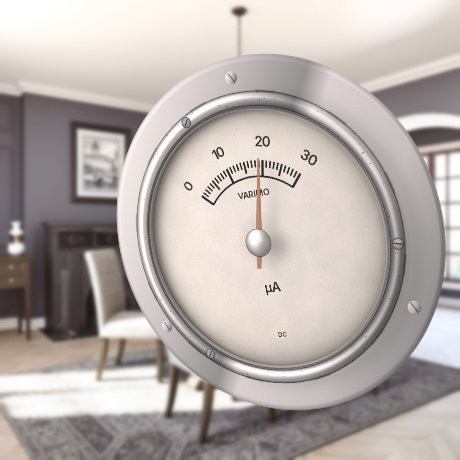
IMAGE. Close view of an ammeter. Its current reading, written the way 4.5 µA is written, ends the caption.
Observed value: 20 µA
